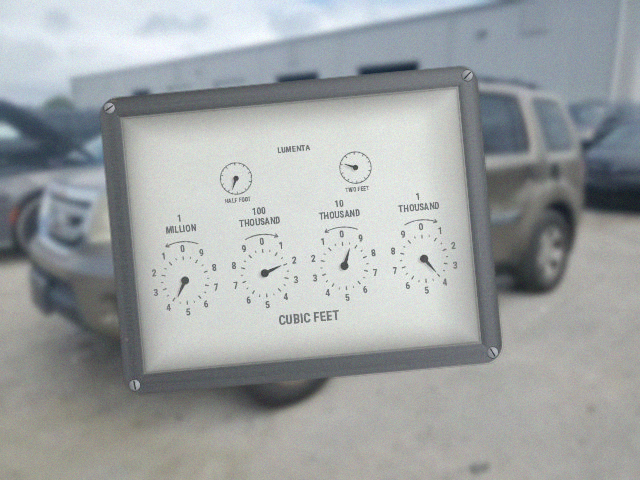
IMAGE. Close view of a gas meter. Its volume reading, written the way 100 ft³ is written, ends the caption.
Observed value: 419400 ft³
